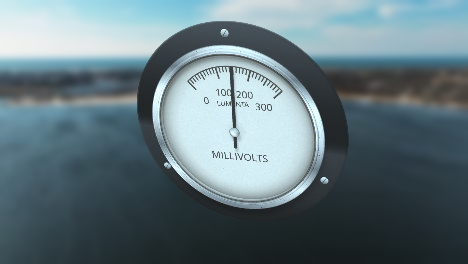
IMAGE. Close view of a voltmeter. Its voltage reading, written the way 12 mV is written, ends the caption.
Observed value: 150 mV
